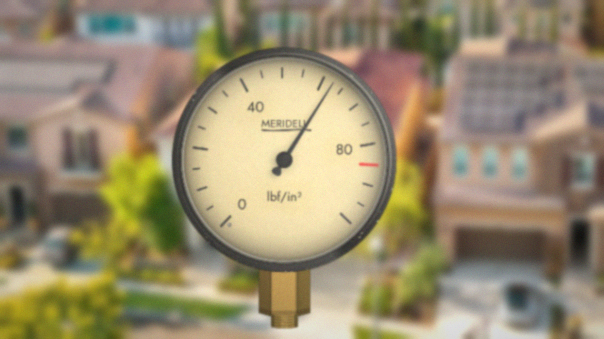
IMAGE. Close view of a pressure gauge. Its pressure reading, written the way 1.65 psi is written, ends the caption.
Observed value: 62.5 psi
